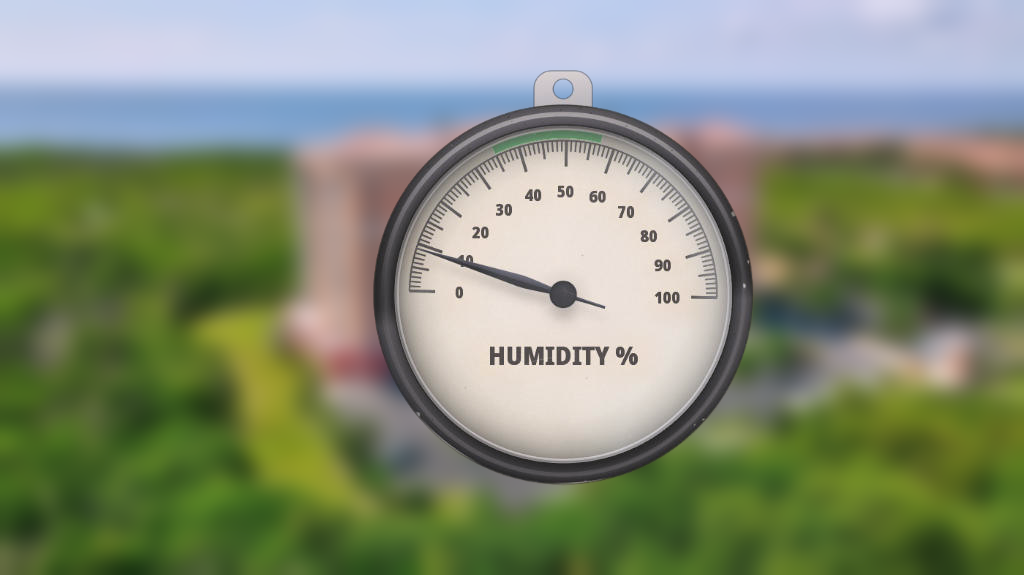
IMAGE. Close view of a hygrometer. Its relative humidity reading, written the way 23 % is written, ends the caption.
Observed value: 9 %
